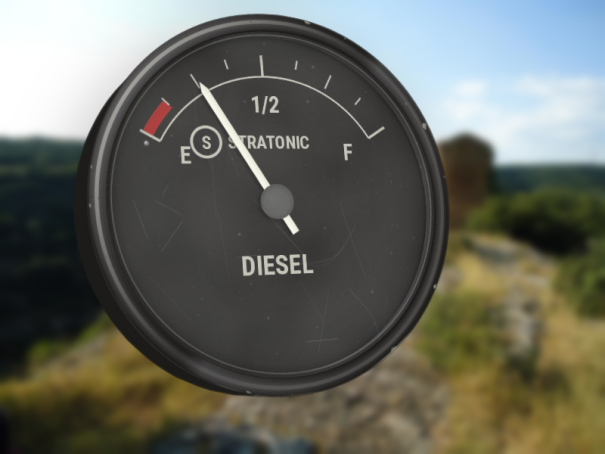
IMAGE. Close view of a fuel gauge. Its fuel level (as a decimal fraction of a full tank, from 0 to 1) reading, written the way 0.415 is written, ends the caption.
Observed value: 0.25
